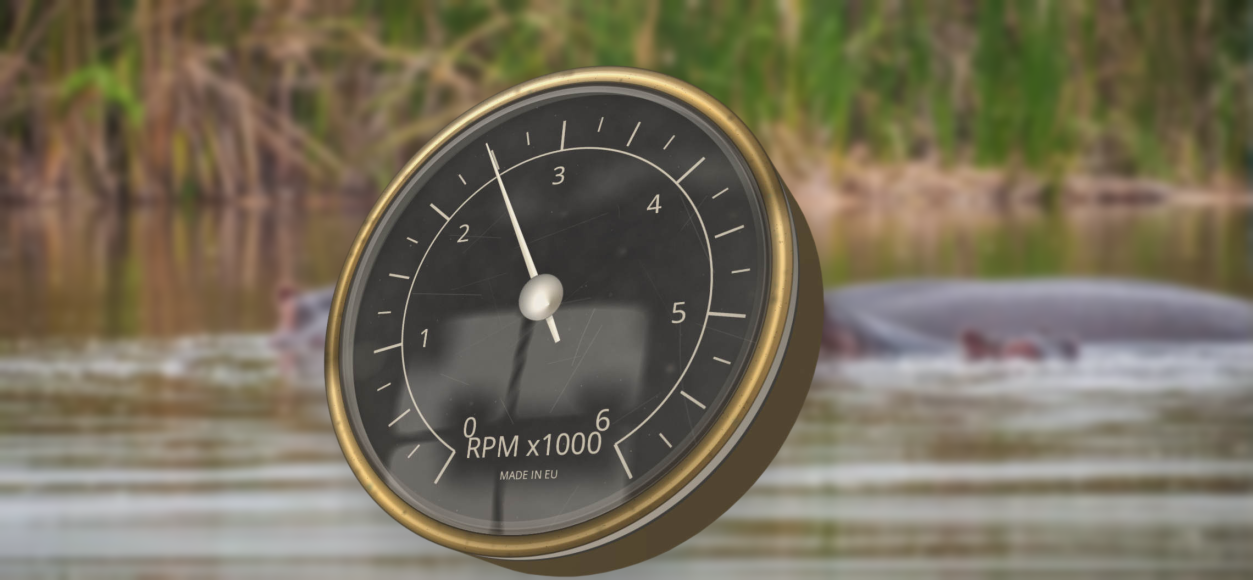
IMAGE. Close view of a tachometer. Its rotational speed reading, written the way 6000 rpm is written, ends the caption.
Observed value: 2500 rpm
